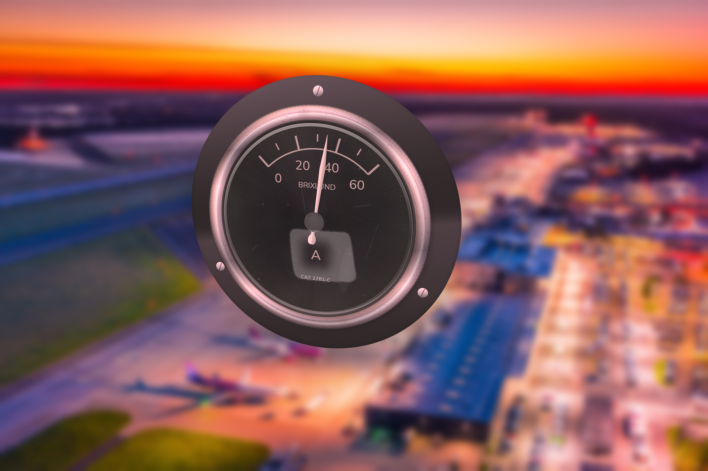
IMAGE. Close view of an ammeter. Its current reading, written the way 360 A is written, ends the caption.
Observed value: 35 A
